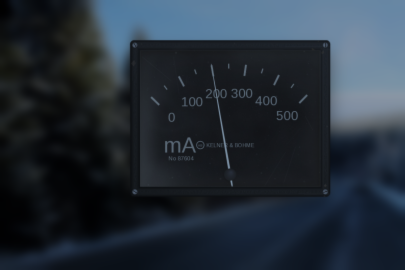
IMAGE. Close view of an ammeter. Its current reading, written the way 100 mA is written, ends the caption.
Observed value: 200 mA
